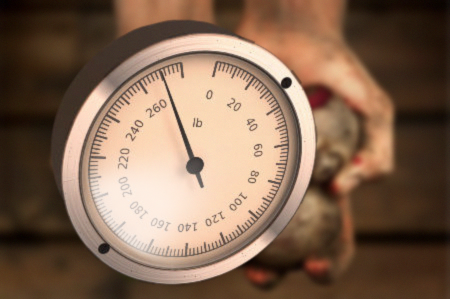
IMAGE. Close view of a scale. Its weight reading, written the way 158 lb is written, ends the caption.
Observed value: 270 lb
